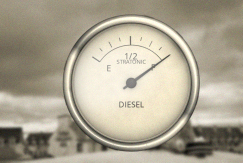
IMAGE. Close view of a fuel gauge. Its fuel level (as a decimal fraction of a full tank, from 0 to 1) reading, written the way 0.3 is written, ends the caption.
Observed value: 1
